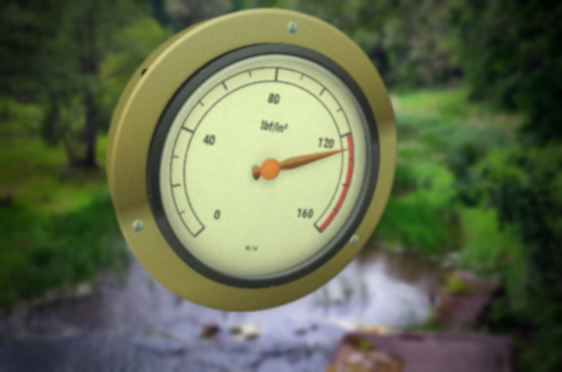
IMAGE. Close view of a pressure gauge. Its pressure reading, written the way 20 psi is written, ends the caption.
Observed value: 125 psi
